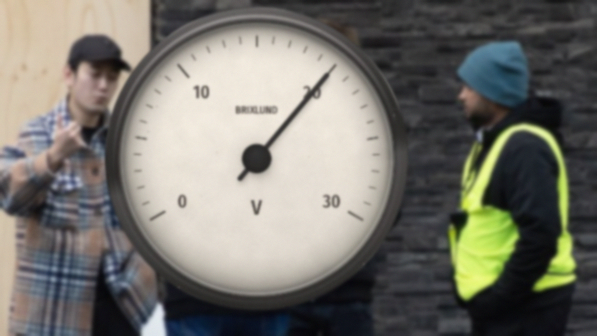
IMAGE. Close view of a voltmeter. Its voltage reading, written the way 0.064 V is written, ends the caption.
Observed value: 20 V
